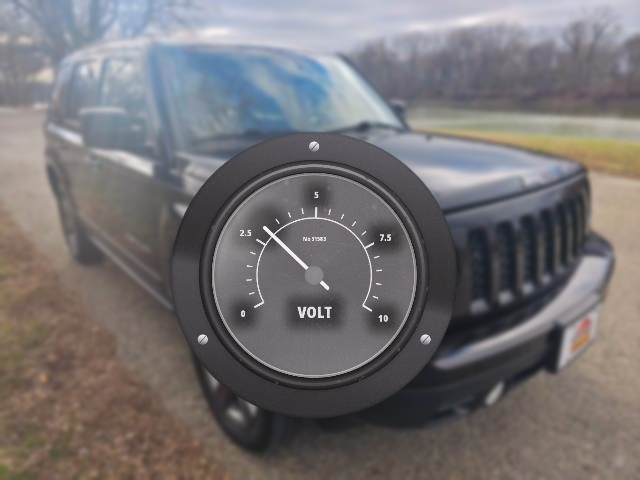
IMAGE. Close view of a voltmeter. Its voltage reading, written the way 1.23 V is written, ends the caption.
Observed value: 3 V
